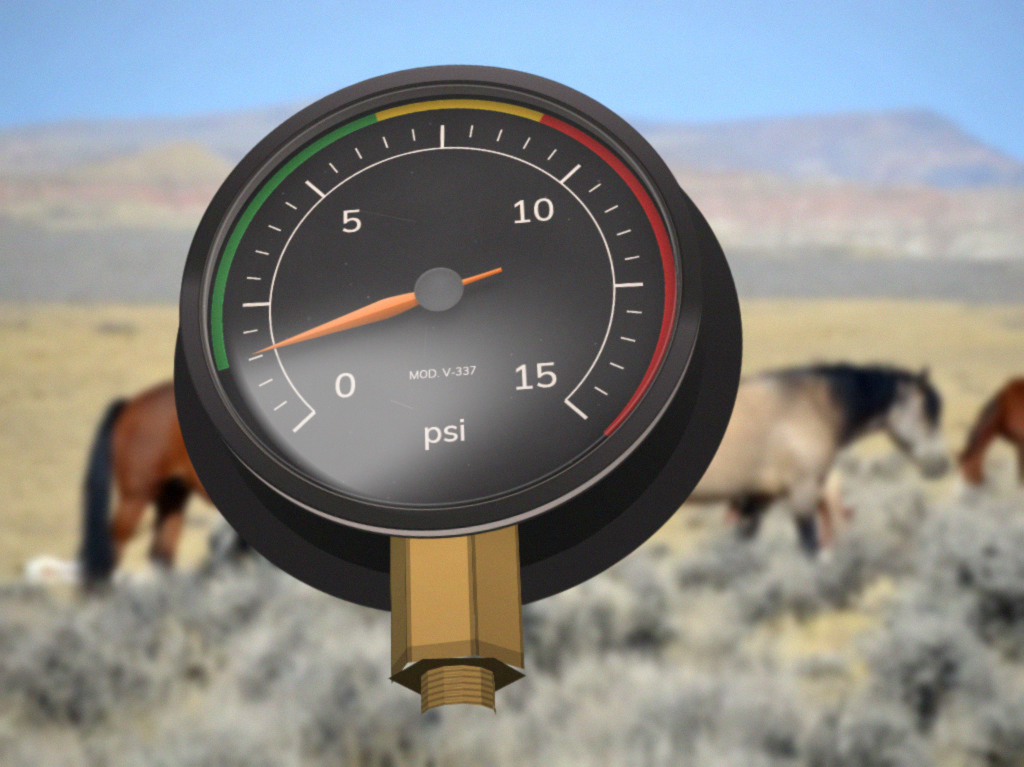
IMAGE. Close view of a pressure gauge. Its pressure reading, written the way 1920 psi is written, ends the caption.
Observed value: 1.5 psi
